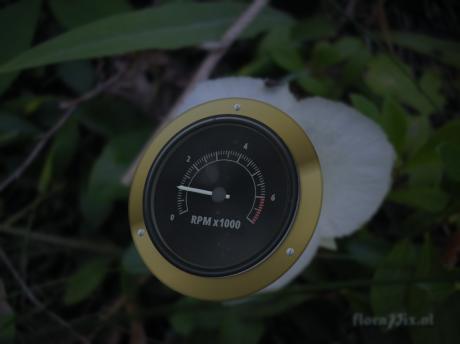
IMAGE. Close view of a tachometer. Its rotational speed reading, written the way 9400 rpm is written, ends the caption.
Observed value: 1000 rpm
